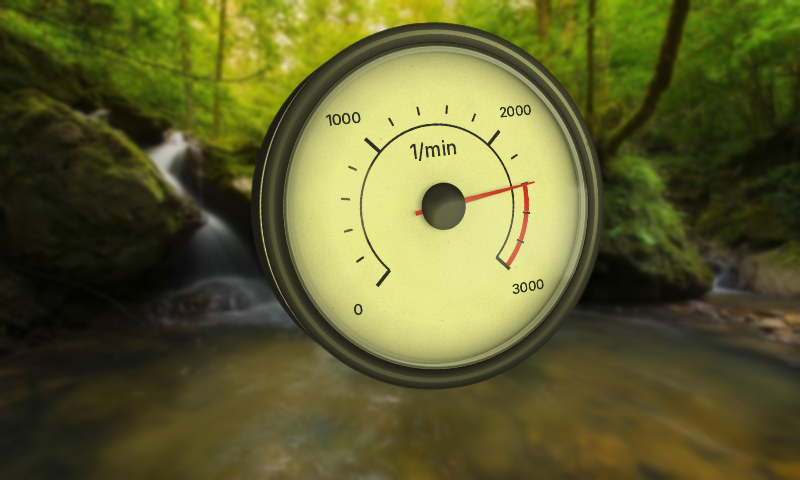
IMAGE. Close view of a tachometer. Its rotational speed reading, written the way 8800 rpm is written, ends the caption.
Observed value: 2400 rpm
